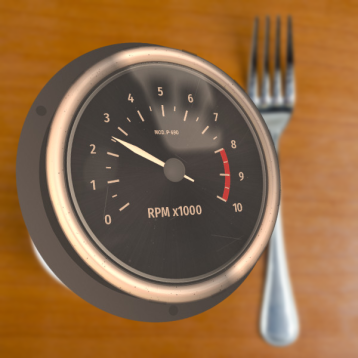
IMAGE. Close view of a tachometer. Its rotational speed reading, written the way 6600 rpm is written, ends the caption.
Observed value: 2500 rpm
